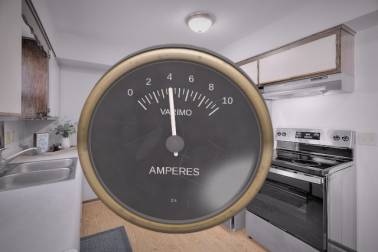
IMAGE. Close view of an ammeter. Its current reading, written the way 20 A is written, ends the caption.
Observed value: 4 A
